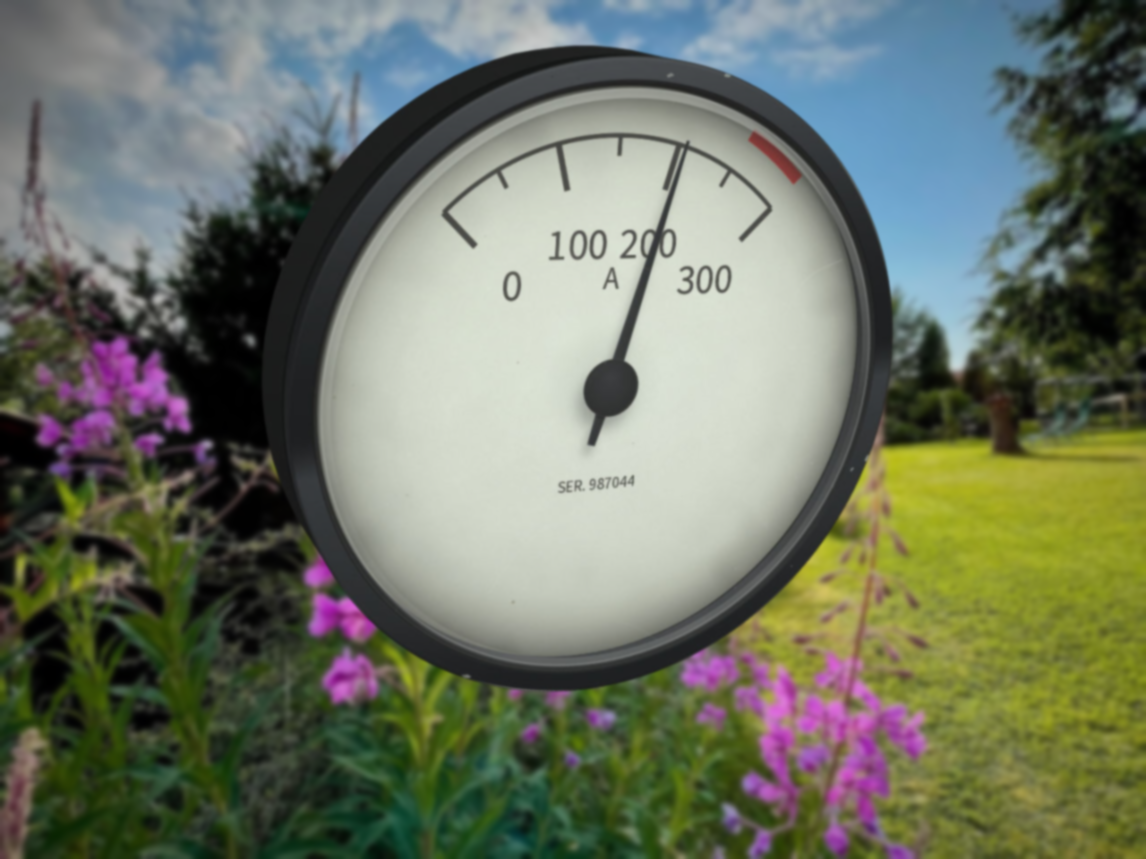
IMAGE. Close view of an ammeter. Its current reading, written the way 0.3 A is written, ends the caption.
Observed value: 200 A
